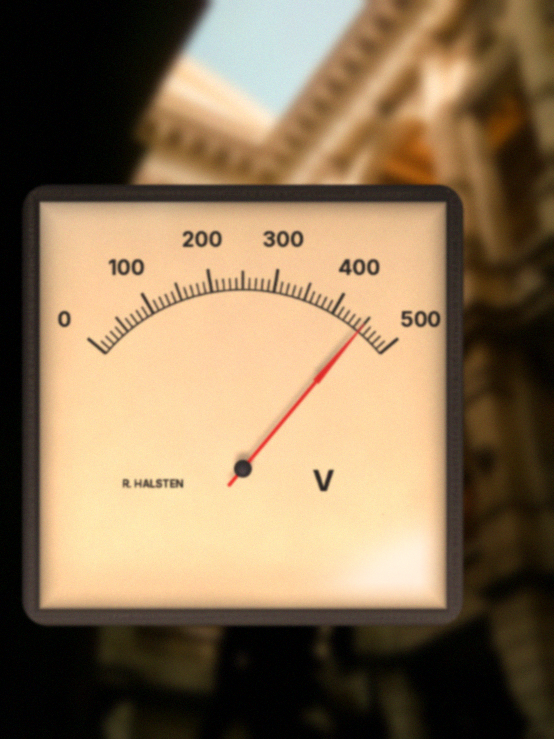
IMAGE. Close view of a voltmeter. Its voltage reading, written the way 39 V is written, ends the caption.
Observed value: 450 V
